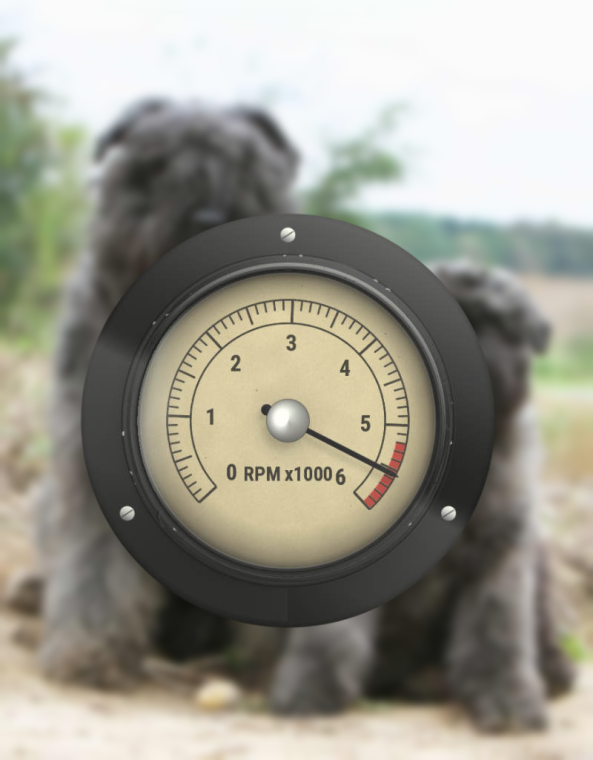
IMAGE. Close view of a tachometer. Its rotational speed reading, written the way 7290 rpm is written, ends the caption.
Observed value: 5550 rpm
